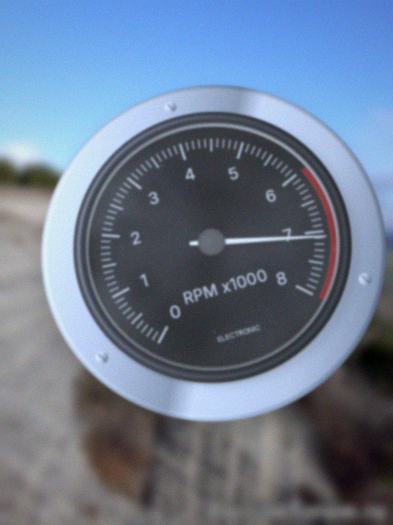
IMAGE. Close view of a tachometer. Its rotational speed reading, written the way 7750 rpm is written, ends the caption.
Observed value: 7100 rpm
